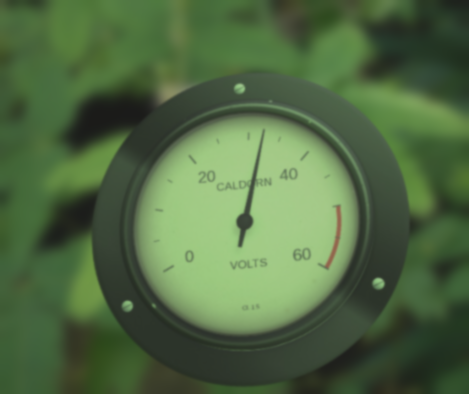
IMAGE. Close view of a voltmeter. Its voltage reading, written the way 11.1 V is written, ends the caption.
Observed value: 32.5 V
